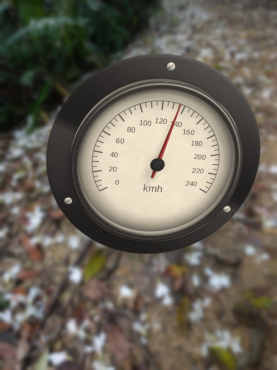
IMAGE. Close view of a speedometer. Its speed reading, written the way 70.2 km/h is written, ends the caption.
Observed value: 135 km/h
